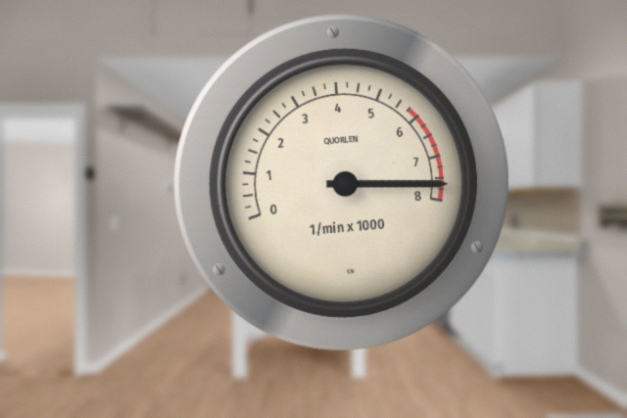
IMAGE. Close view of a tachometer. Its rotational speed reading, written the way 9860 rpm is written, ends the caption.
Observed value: 7625 rpm
